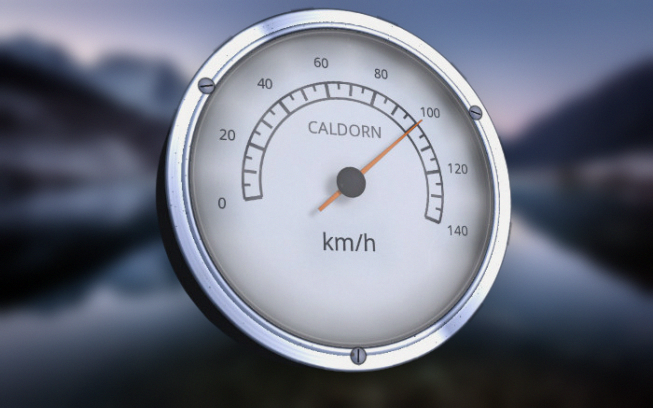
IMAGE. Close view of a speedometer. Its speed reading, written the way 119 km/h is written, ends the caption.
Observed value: 100 km/h
